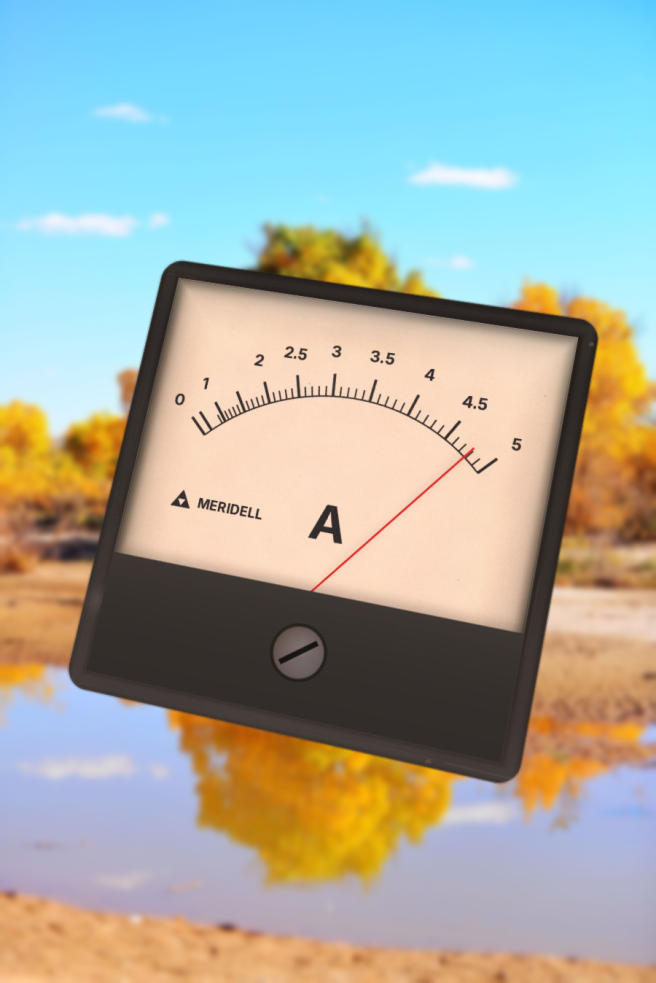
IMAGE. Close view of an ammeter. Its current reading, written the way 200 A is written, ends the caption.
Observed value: 4.8 A
